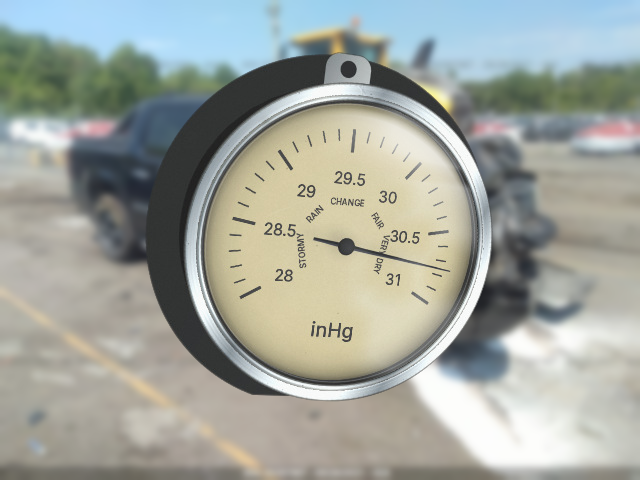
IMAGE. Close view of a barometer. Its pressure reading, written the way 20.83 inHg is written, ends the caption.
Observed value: 30.75 inHg
